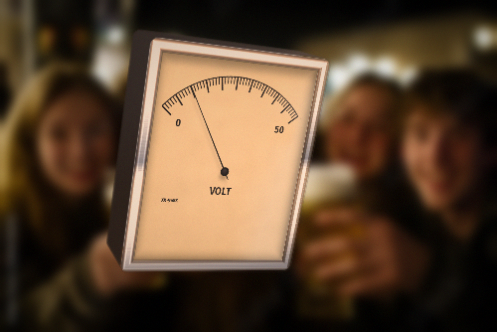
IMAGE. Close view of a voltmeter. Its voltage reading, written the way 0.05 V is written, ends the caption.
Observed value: 10 V
